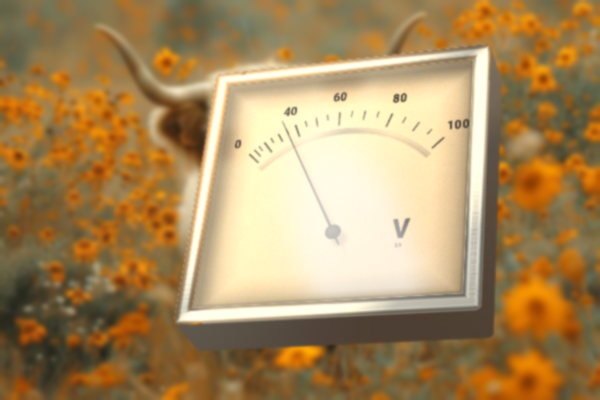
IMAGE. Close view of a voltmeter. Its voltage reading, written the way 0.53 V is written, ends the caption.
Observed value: 35 V
